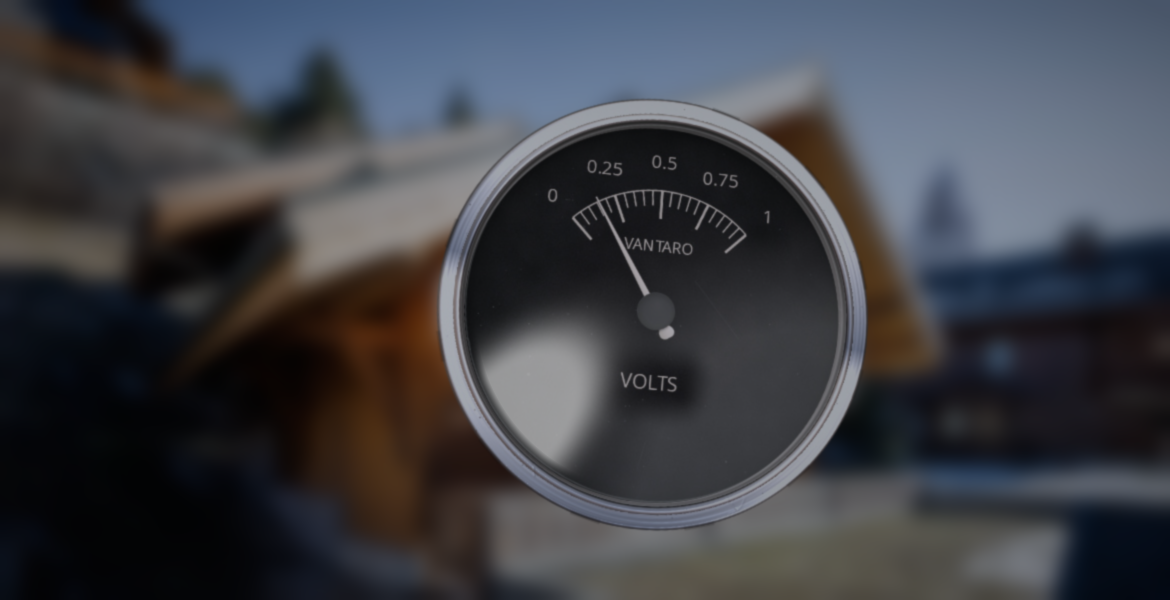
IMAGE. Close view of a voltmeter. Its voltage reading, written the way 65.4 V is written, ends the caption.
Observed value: 0.15 V
